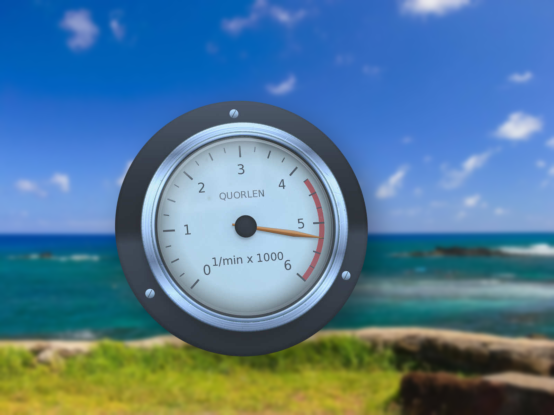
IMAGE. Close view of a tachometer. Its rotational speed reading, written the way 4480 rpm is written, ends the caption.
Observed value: 5250 rpm
